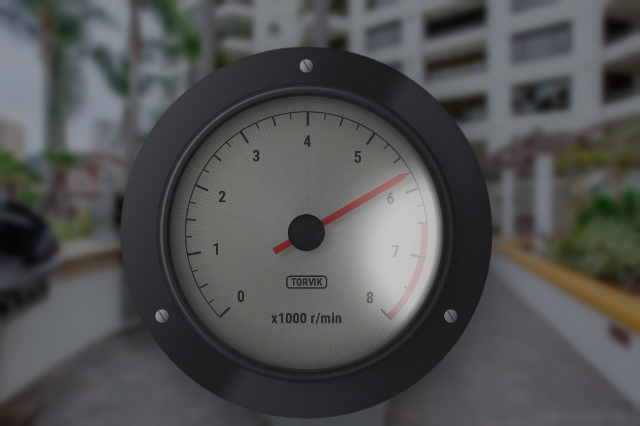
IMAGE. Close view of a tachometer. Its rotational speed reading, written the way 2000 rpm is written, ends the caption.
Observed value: 5750 rpm
